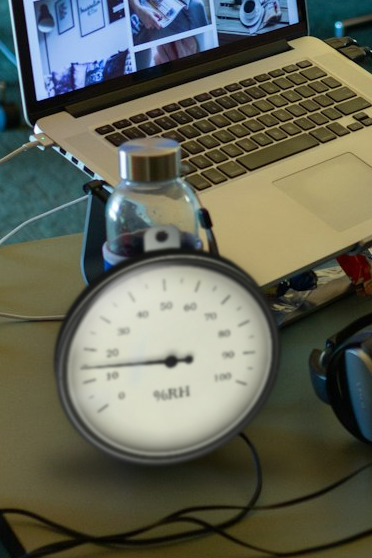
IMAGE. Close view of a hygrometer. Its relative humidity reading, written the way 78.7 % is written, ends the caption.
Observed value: 15 %
